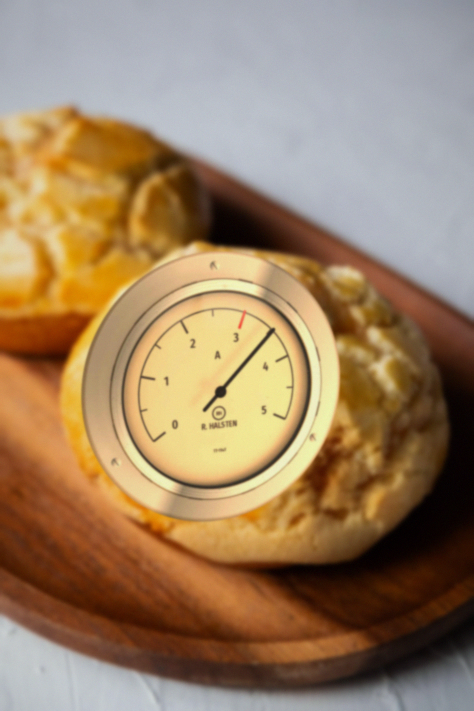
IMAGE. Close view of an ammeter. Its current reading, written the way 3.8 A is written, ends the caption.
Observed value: 3.5 A
